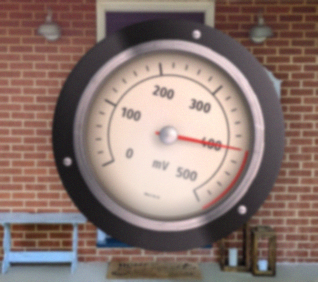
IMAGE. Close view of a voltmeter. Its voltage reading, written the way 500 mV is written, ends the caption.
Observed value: 400 mV
